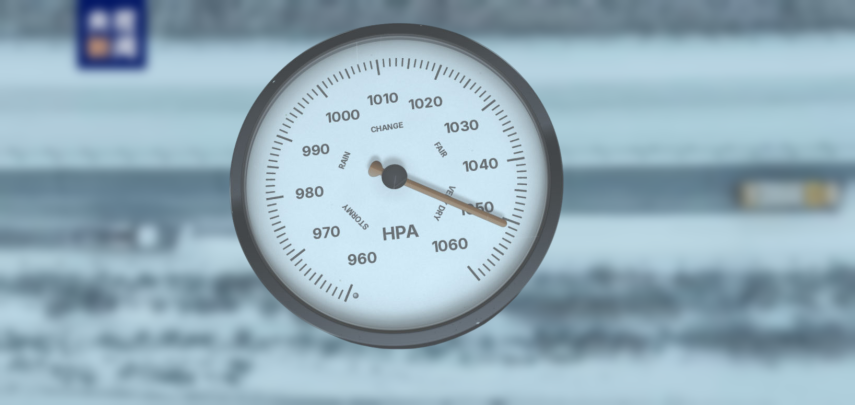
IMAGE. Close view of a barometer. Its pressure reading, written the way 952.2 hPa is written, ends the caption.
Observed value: 1051 hPa
